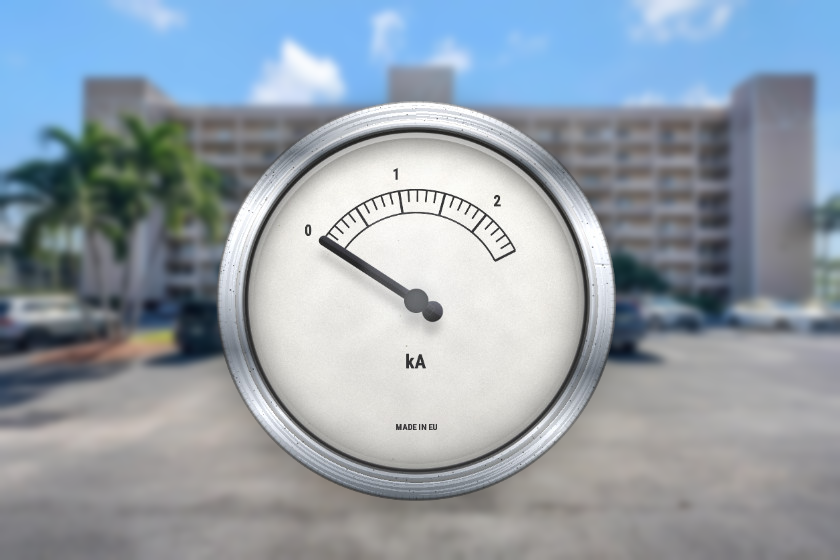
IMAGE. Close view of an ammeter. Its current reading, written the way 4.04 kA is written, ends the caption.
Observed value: 0 kA
